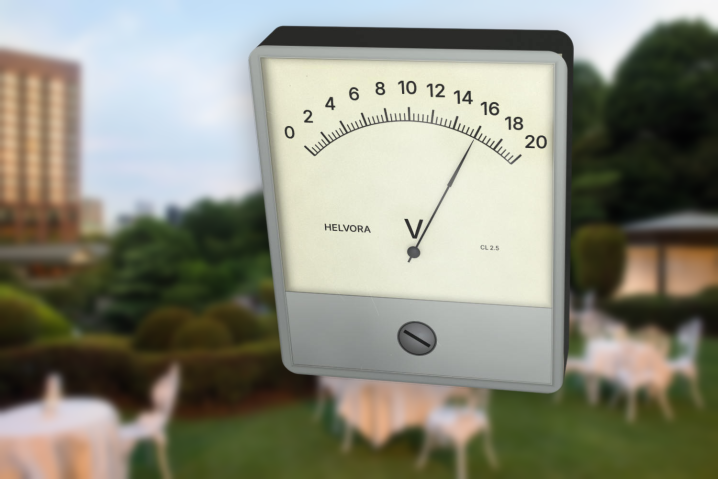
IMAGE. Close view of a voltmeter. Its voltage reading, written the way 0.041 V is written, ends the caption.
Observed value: 16 V
